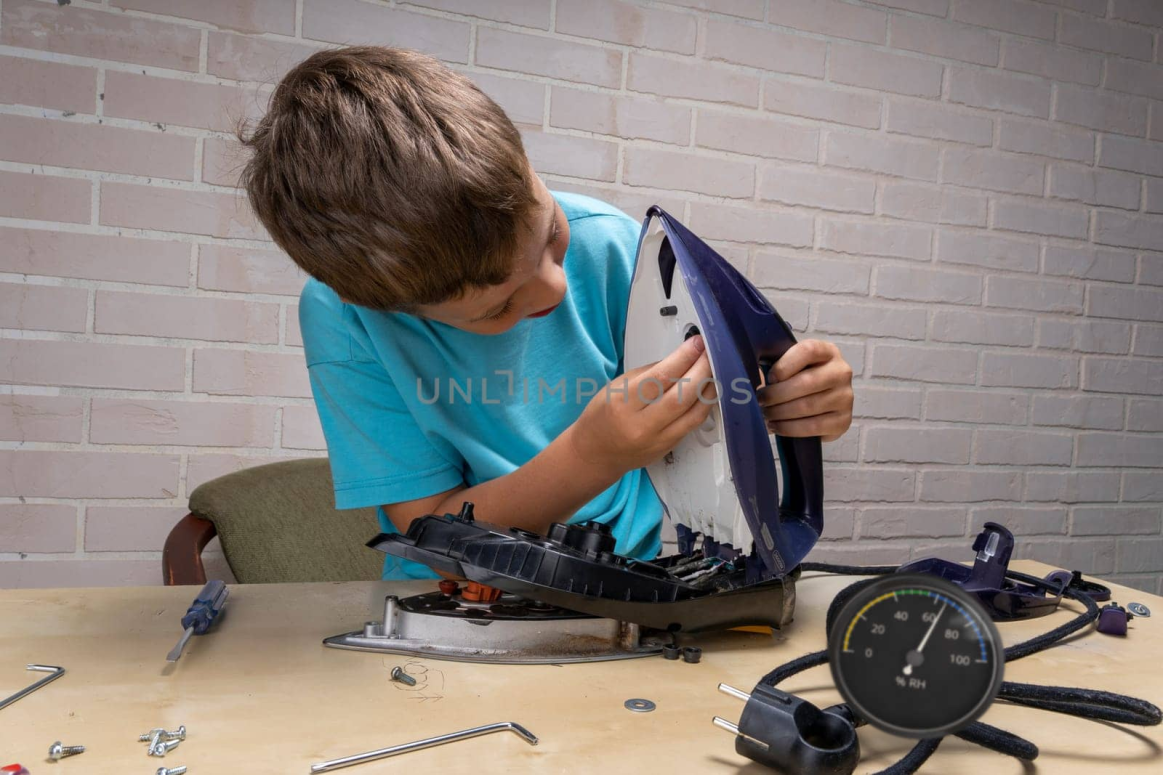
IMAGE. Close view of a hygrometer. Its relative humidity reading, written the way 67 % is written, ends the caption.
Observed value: 64 %
